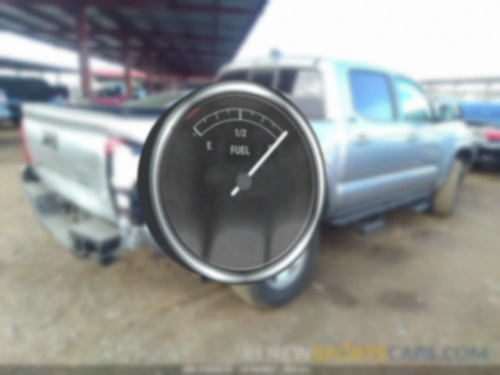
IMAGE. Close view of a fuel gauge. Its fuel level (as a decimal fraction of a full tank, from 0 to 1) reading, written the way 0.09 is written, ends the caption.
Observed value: 1
